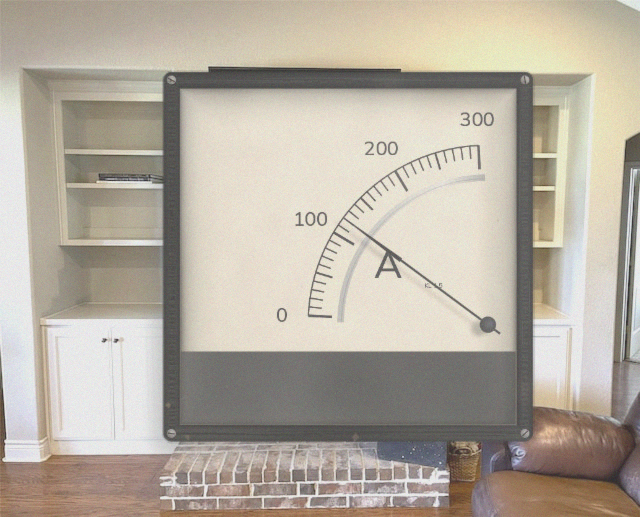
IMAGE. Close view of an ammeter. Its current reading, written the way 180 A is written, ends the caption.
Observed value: 120 A
